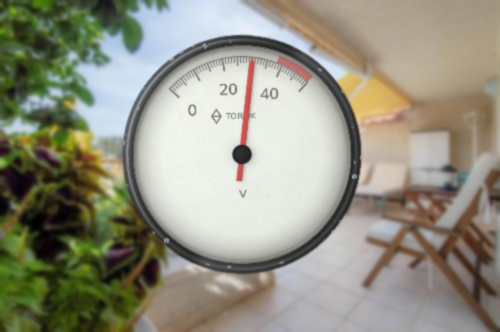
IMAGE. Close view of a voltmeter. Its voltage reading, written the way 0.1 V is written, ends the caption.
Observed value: 30 V
